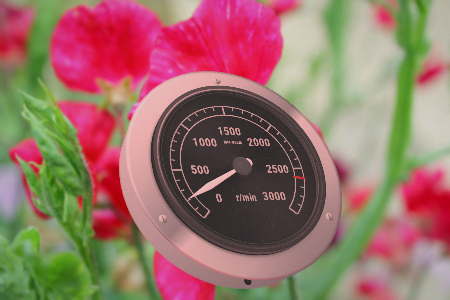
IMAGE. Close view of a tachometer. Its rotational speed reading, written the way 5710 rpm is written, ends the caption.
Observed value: 200 rpm
